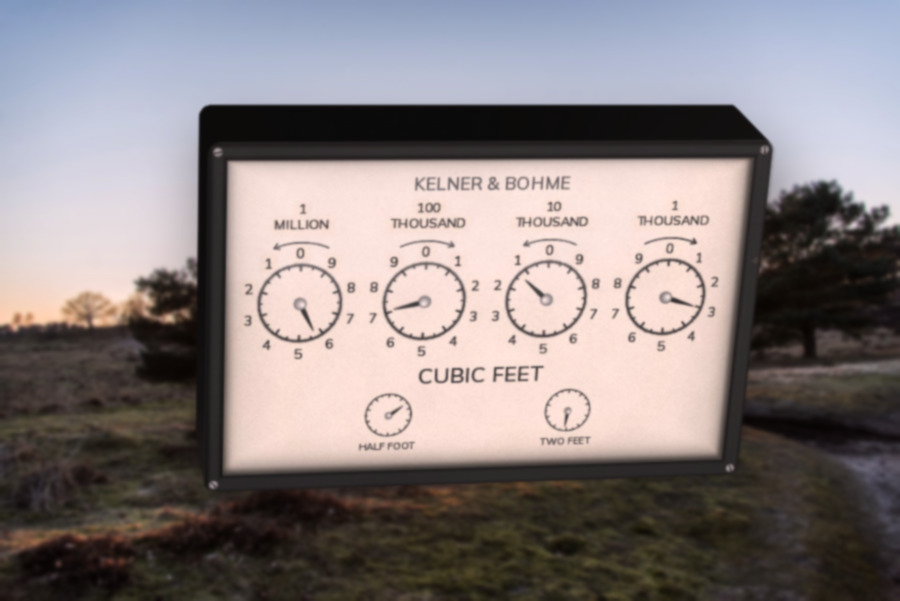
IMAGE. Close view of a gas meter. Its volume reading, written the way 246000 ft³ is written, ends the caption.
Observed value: 571300 ft³
